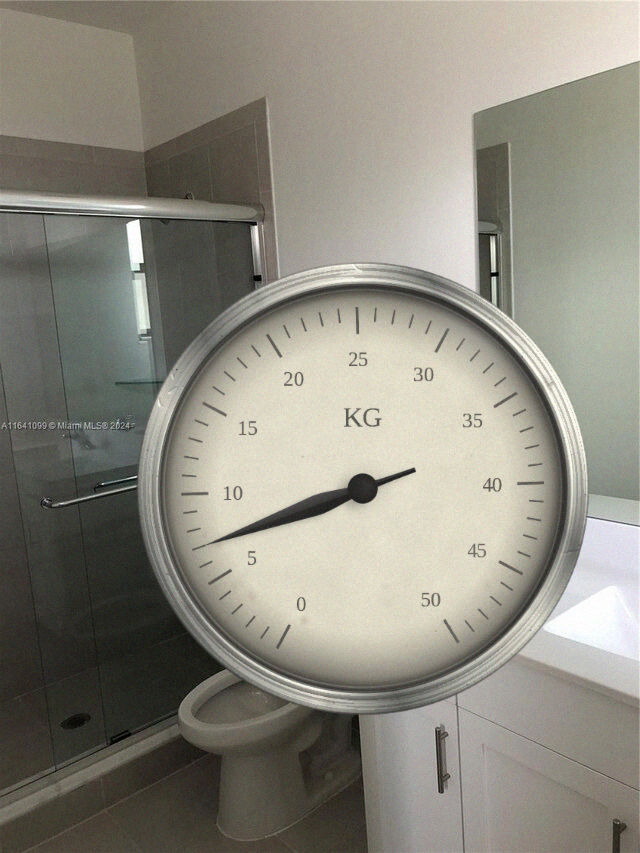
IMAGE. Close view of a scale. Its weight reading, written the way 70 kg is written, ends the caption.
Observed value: 7 kg
